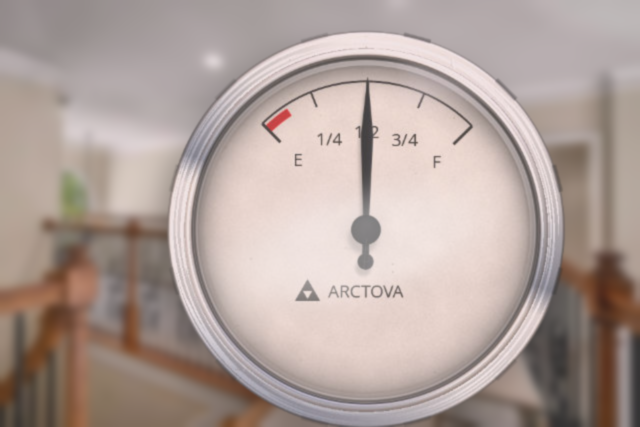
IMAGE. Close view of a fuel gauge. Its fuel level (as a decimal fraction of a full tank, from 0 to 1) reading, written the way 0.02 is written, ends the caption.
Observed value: 0.5
